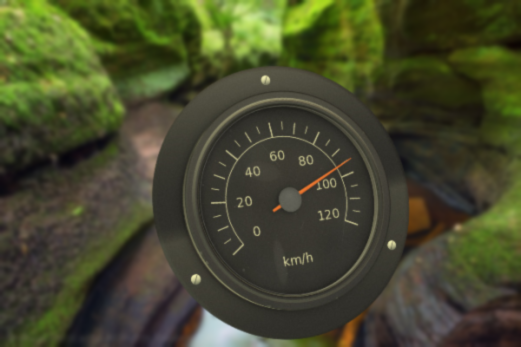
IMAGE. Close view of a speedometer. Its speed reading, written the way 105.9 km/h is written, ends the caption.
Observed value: 95 km/h
